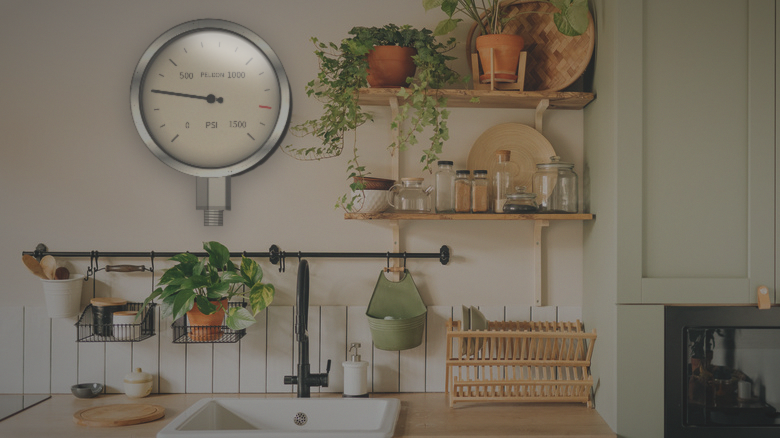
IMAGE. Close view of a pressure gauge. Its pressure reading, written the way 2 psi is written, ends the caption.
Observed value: 300 psi
